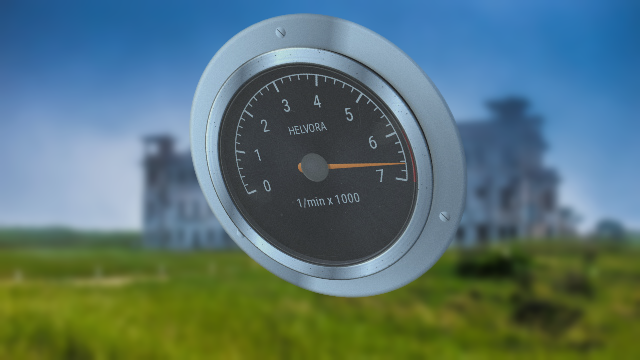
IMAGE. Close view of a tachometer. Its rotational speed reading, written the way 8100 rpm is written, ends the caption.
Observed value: 6600 rpm
